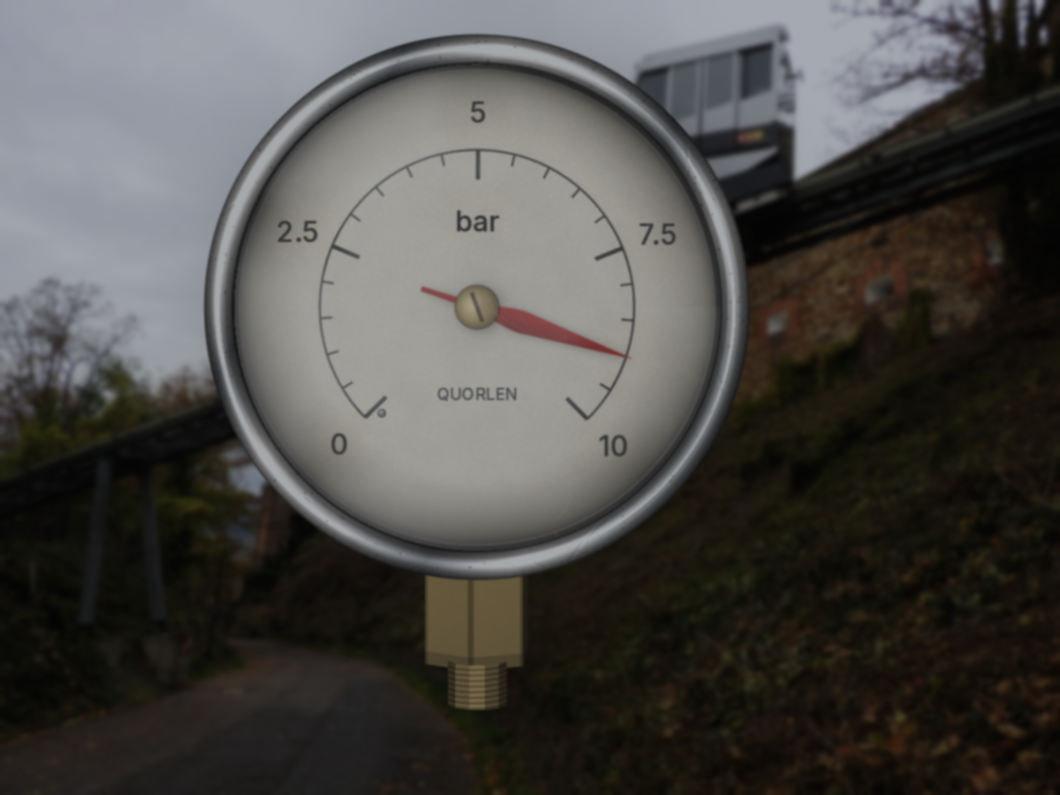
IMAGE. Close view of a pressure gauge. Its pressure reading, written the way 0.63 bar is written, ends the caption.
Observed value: 9 bar
